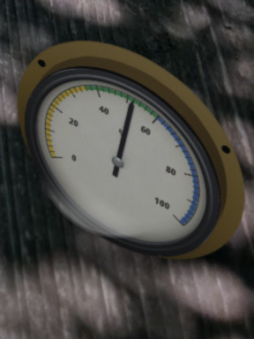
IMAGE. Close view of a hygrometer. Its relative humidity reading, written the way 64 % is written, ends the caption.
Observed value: 52 %
